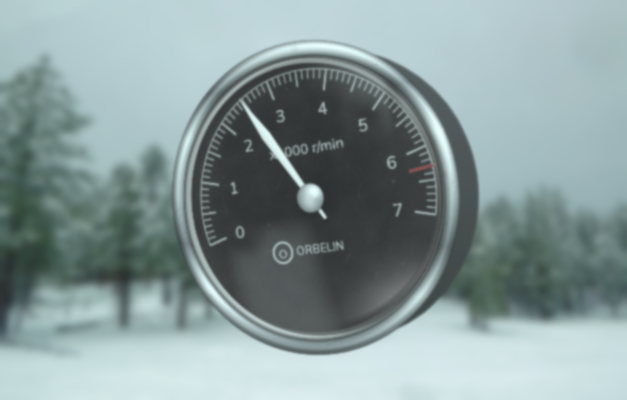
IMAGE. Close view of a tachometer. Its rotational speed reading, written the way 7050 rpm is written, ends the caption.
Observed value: 2500 rpm
